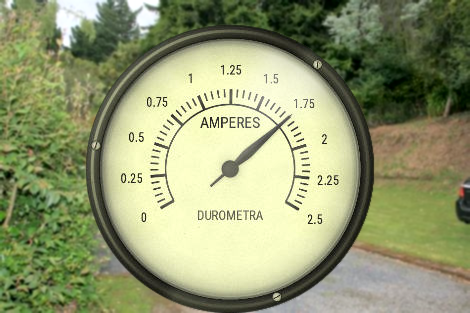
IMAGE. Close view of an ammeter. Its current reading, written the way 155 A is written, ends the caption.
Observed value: 1.75 A
